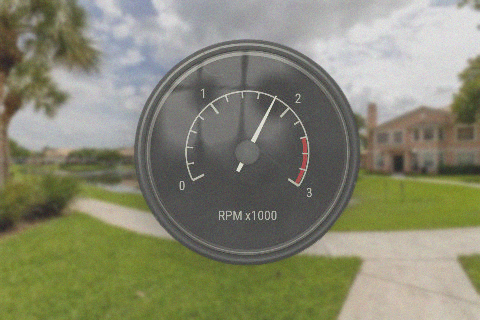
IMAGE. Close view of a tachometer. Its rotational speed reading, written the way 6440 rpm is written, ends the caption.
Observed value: 1800 rpm
